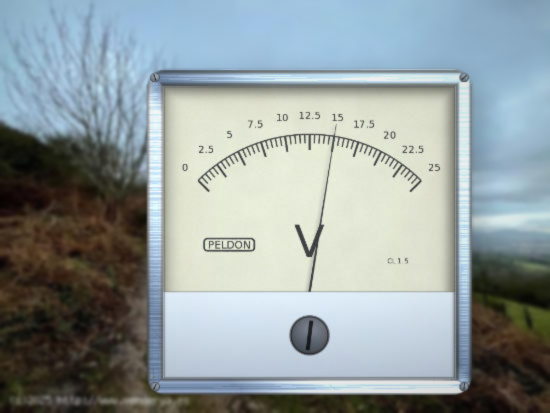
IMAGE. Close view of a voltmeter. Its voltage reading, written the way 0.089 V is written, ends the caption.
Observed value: 15 V
